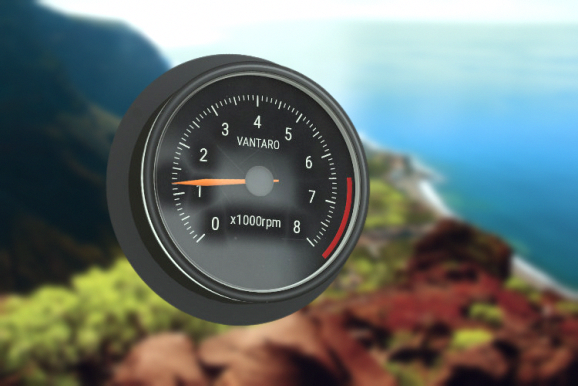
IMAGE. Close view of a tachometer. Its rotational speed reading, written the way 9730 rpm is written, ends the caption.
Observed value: 1200 rpm
